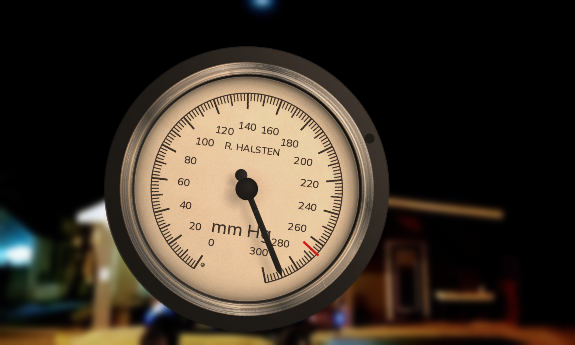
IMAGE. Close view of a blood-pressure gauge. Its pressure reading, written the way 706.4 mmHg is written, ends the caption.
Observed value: 290 mmHg
